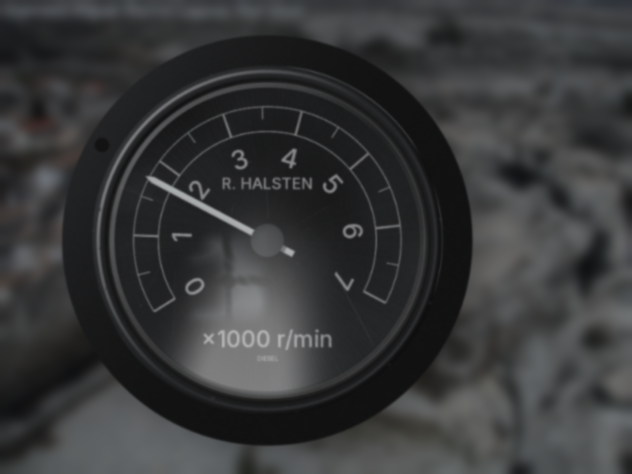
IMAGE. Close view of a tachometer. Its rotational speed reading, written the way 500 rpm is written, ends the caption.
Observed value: 1750 rpm
